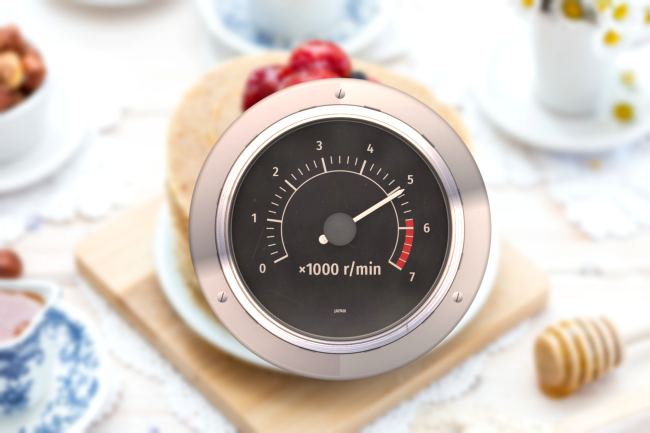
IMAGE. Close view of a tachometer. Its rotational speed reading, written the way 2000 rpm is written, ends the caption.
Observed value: 5100 rpm
